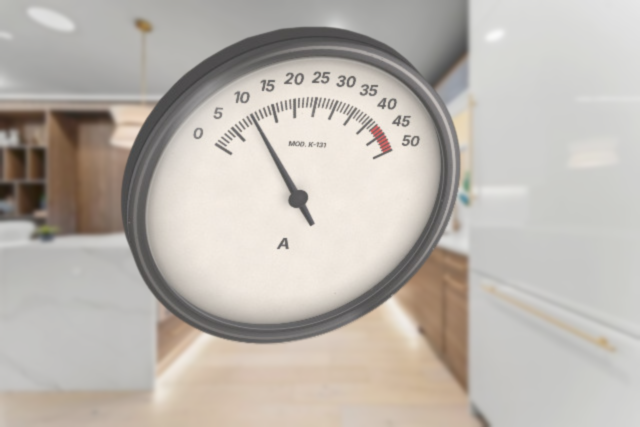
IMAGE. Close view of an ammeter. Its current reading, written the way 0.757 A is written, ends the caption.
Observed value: 10 A
